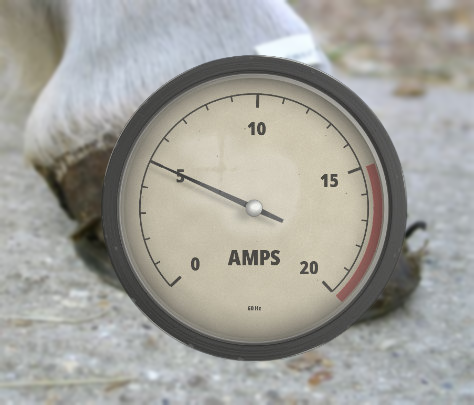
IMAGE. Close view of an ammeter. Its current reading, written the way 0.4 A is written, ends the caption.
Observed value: 5 A
